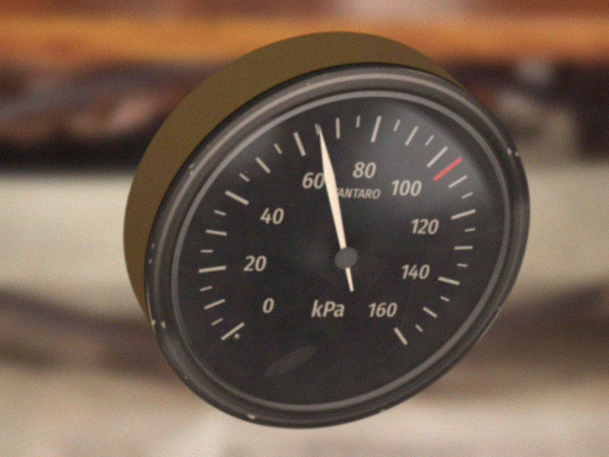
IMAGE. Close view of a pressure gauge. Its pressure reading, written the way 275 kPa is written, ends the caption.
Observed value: 65 kPa
